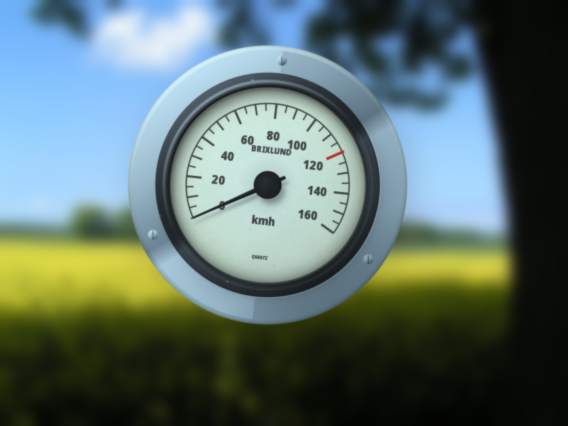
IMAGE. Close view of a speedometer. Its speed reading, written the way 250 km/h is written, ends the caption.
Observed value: 0 km/h
